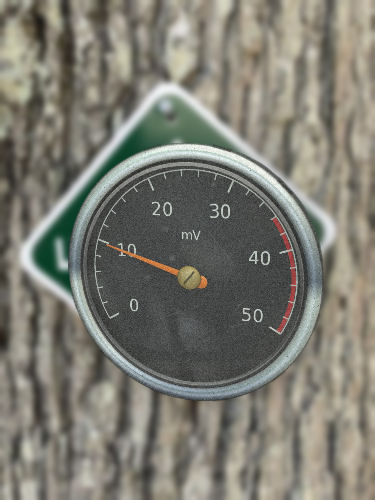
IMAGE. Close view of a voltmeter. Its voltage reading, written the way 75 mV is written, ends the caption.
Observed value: 10 mV
